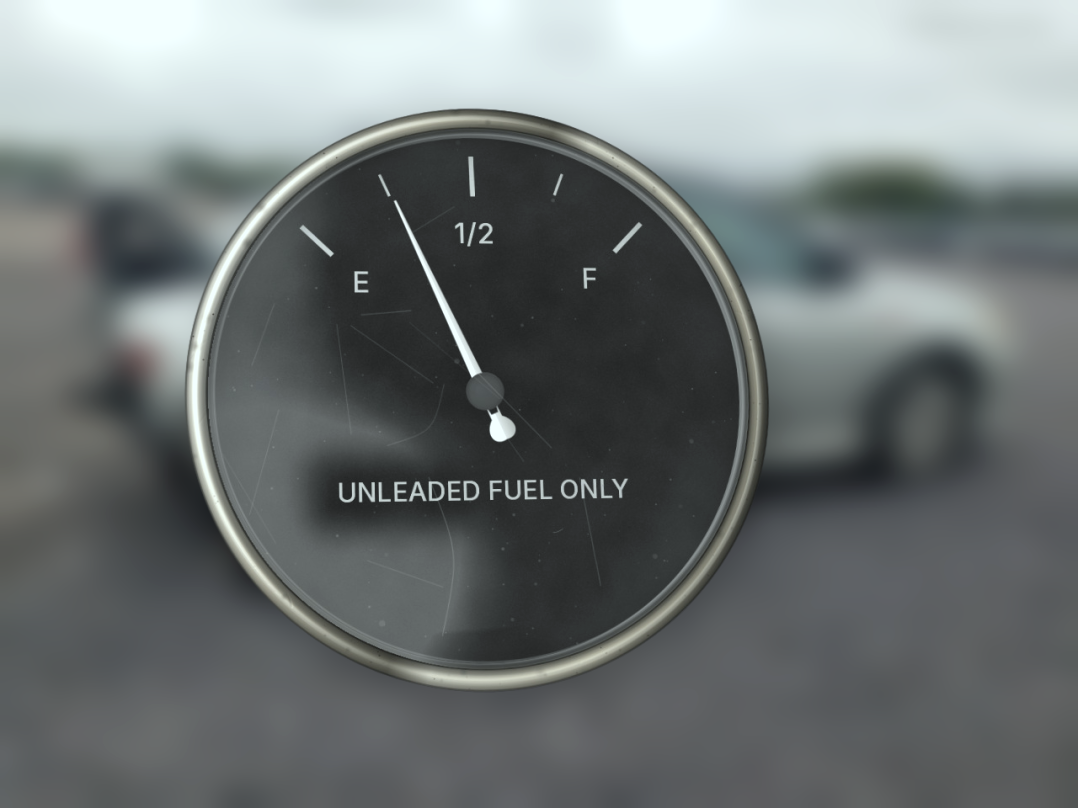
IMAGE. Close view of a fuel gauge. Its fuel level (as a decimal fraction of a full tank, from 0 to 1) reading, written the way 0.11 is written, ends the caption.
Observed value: 0.25
